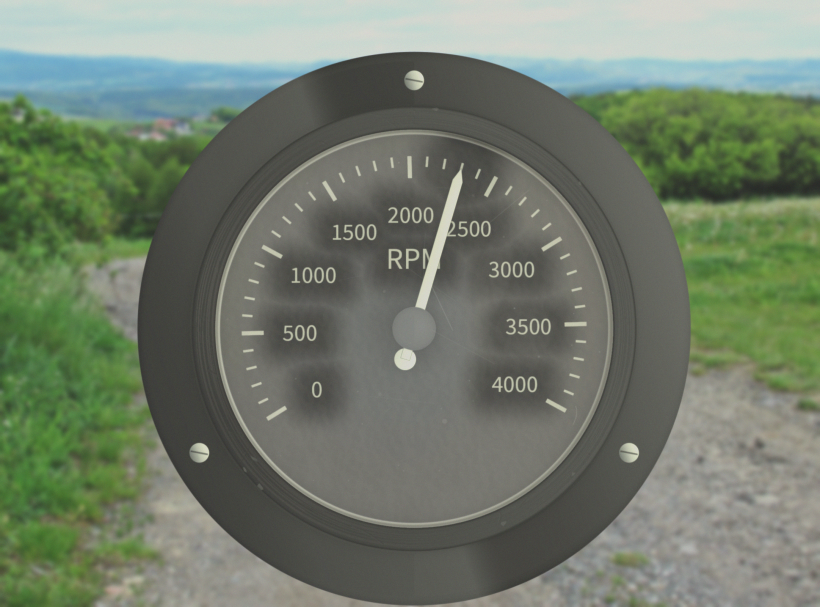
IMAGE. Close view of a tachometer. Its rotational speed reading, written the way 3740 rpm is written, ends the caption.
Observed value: 2300 rpm
